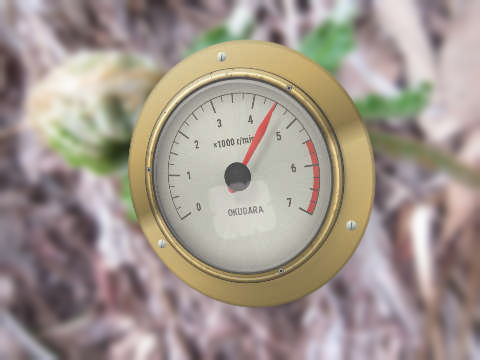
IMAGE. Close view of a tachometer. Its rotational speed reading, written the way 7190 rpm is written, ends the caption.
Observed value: 4500 rpm
